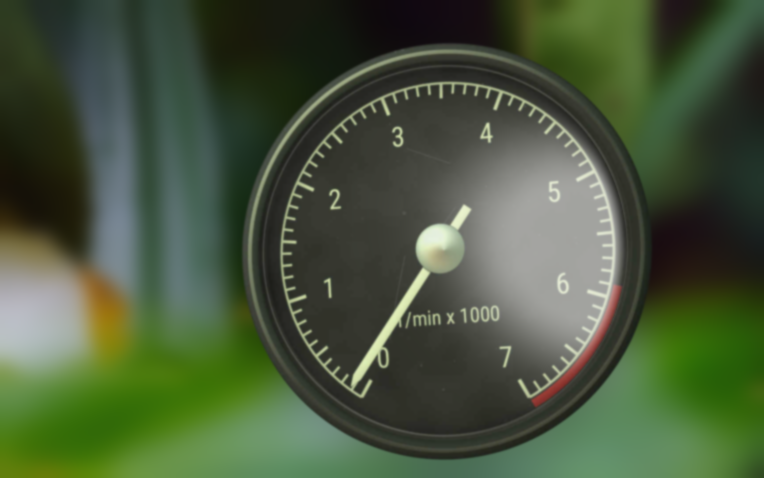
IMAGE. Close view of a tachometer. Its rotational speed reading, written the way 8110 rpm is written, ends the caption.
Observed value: 100 rpm
